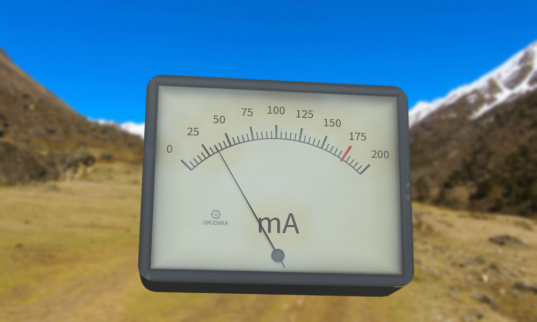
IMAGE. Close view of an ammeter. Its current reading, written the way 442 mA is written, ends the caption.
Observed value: 35 mA
